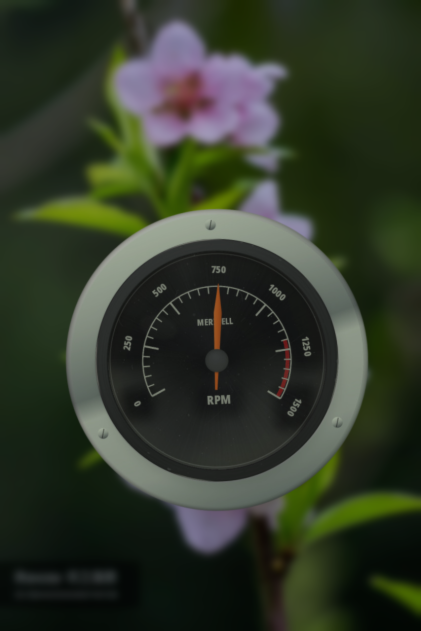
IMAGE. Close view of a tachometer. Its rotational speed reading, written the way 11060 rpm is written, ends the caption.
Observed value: 750 rpm
